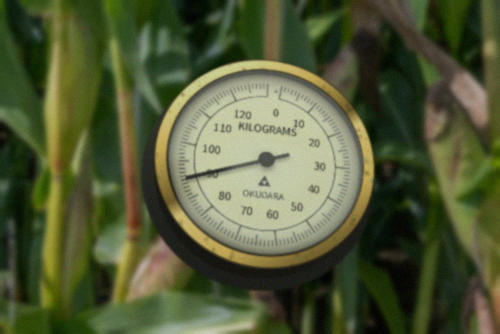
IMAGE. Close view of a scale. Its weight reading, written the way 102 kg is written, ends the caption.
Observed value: 90 kg
